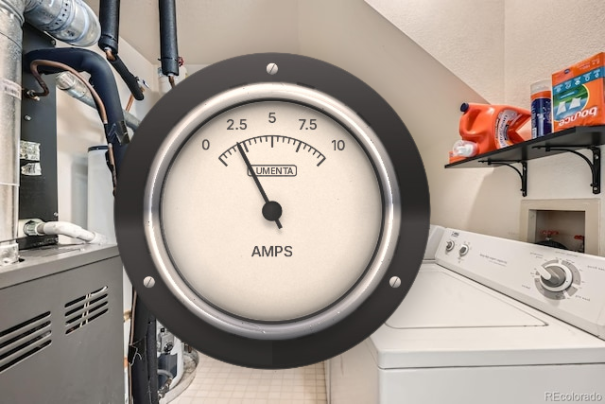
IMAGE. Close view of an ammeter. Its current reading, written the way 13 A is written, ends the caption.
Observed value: 2 A
